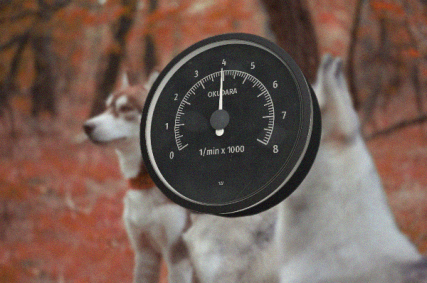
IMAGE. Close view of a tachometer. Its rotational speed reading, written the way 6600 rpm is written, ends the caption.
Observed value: 4000 rpm
